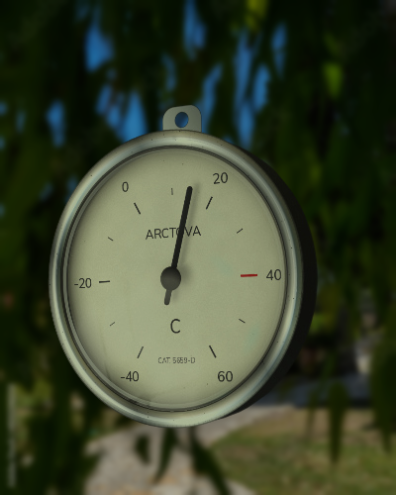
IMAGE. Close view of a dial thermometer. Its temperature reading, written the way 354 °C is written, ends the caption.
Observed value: 15 °C
